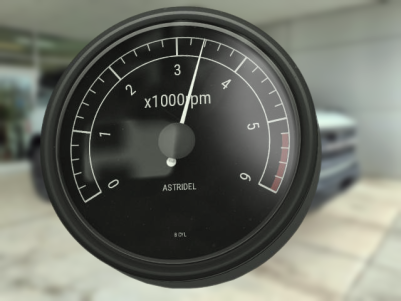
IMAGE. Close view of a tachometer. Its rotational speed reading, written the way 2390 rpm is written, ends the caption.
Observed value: 3400 rpm
